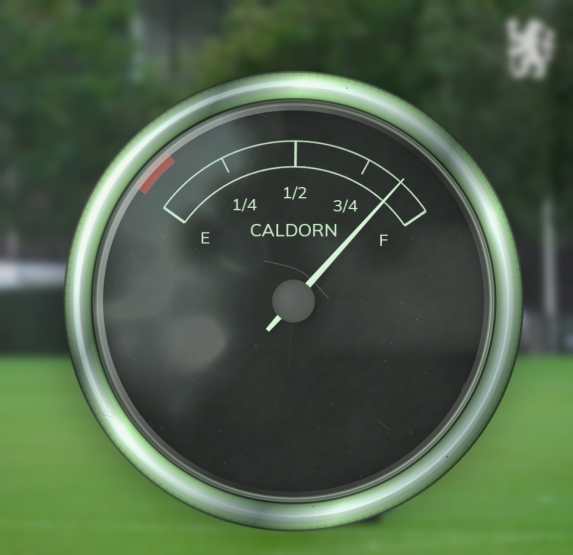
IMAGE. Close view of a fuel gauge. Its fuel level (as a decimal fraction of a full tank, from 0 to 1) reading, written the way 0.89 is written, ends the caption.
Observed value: 0.875
